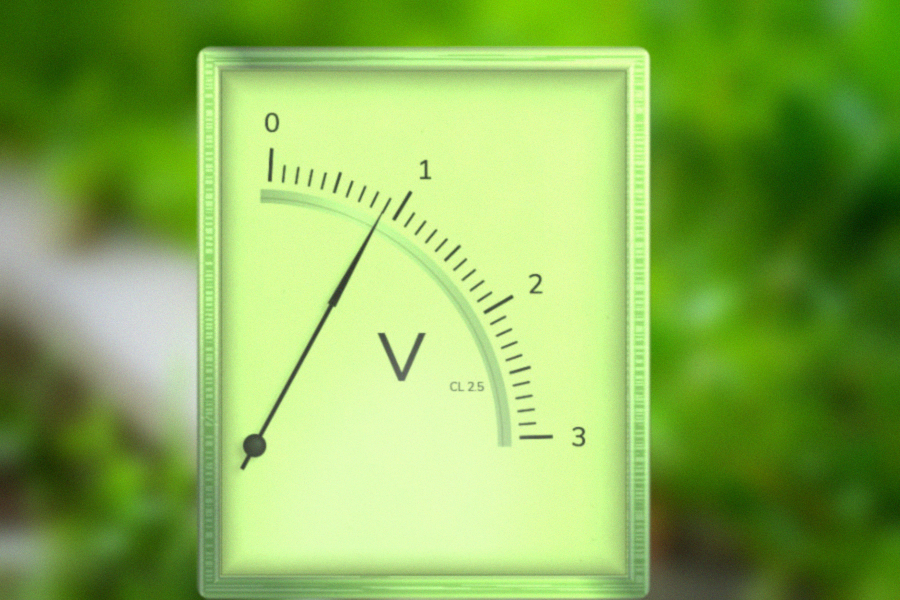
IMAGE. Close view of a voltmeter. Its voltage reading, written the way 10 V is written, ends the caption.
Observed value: 0.9 V
